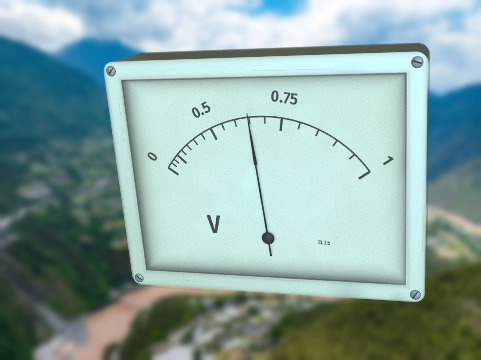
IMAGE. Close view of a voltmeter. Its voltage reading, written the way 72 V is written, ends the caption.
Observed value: 0.65 V
